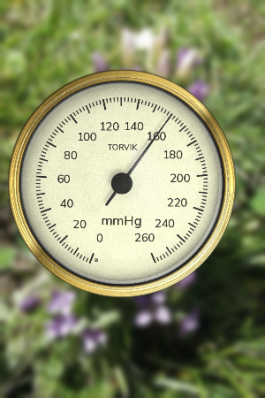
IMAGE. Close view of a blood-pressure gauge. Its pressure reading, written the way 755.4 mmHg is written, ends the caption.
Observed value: 160 mmHg
